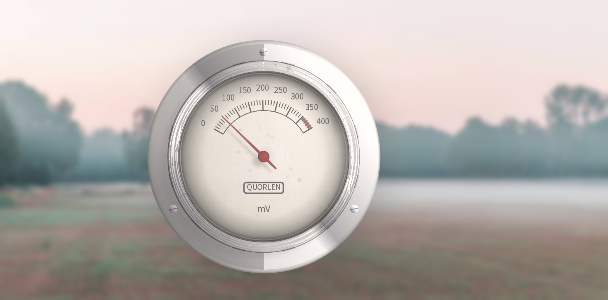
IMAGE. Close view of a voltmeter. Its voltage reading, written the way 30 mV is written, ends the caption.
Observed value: 50 mV
